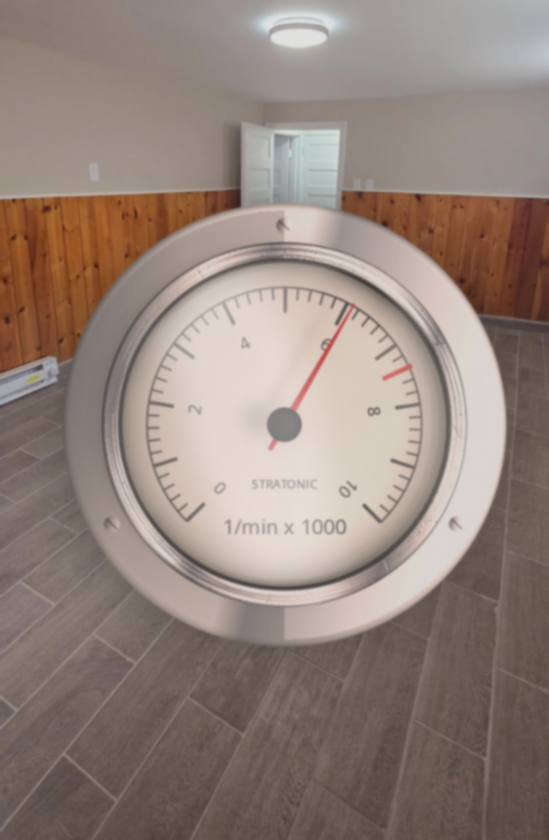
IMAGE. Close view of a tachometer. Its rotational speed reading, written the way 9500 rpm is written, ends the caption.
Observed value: 6100 rpm
